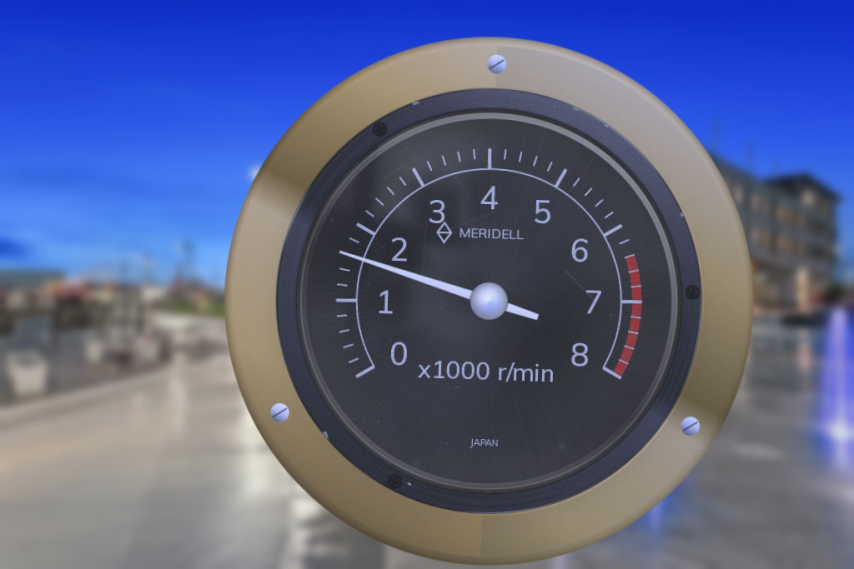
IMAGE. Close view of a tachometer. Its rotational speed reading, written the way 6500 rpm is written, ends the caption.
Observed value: 1600 rpm
